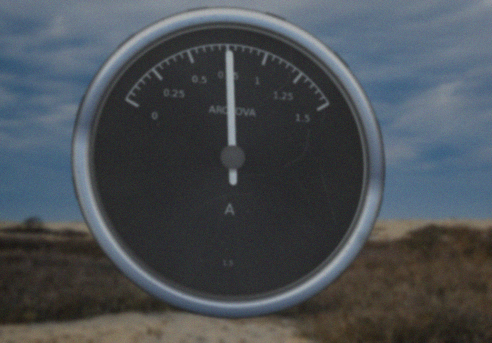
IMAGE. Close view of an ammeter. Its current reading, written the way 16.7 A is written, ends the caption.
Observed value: 0.75 A
